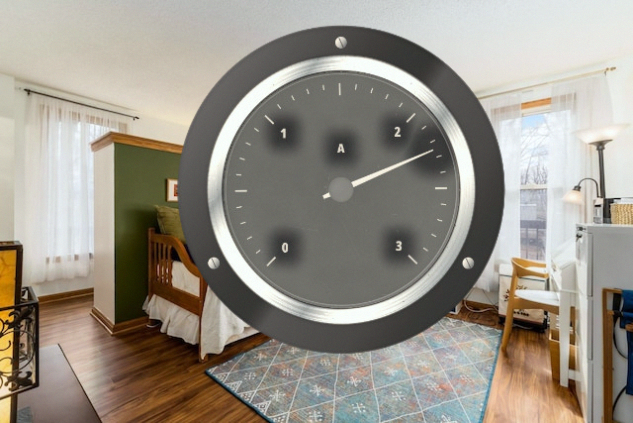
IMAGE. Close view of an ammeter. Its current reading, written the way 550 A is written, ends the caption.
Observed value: 2.25 A
